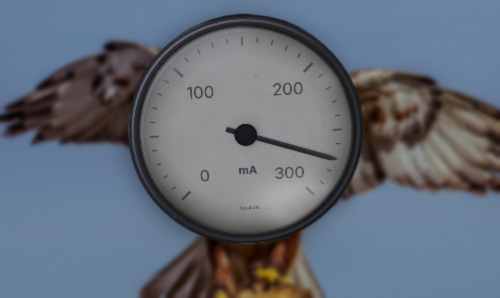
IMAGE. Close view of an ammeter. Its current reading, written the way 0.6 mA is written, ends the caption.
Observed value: 270 mA
